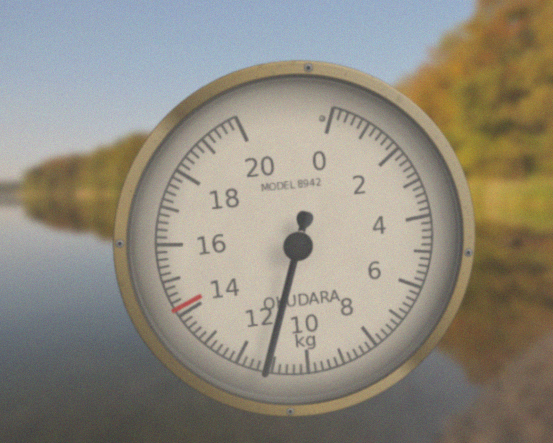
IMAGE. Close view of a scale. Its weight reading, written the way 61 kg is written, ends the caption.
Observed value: 11.2 kg
